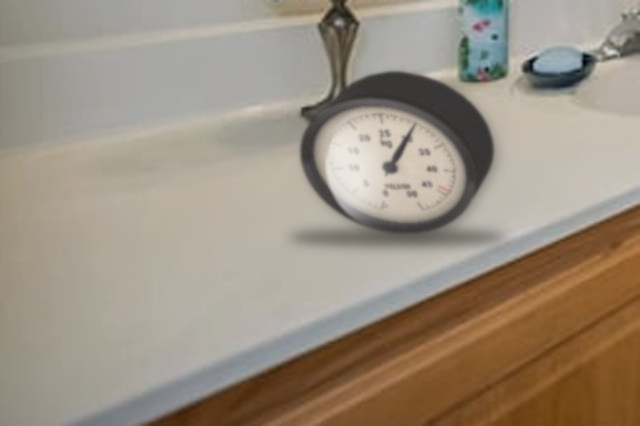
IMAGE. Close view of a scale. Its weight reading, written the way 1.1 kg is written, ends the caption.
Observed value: 30 kg
